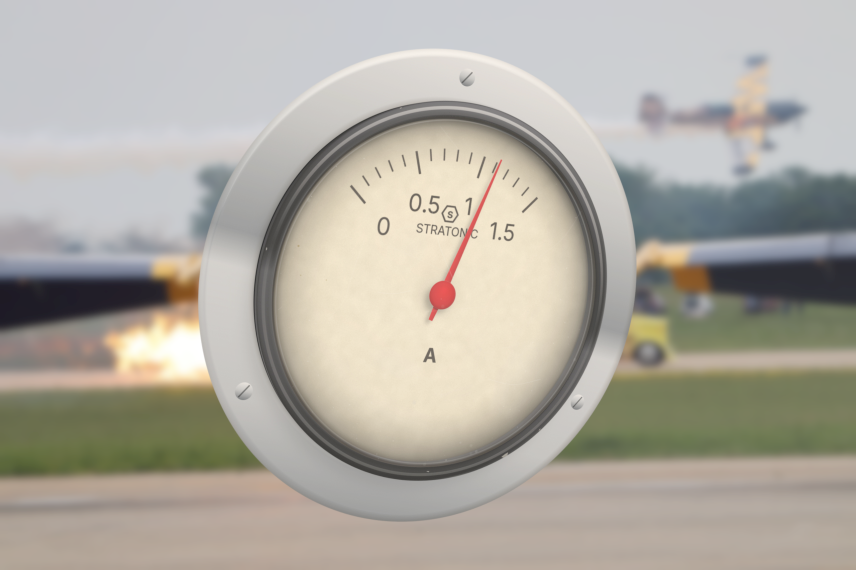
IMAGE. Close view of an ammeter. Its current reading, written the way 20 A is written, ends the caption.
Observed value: 1.1 A
